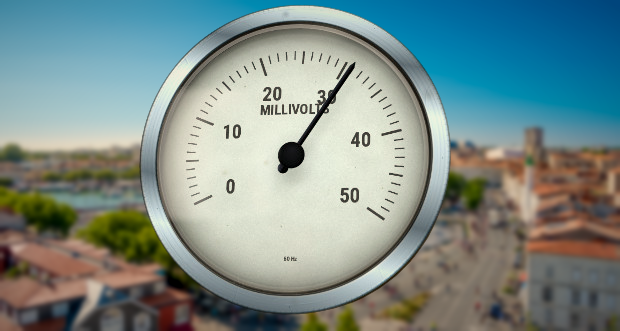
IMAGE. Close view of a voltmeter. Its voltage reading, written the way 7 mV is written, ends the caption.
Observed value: 31 mV
